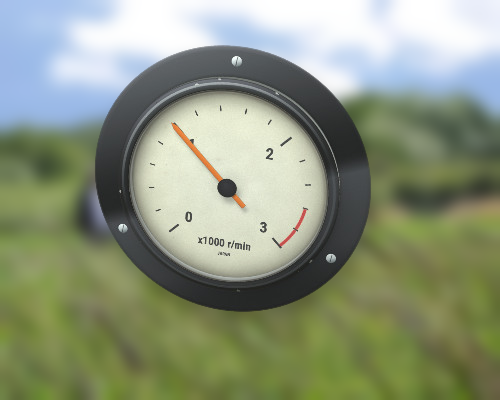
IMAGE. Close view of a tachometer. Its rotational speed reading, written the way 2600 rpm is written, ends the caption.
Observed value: 1000 rpm
